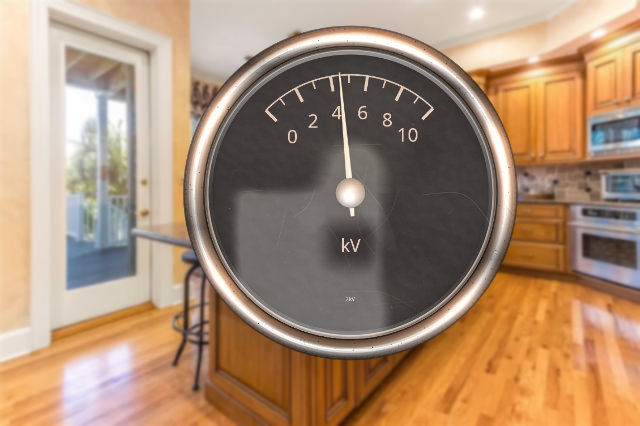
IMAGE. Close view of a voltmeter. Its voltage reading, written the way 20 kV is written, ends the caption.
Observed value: 4.5 kV
